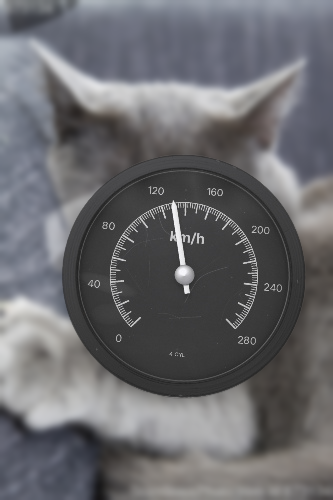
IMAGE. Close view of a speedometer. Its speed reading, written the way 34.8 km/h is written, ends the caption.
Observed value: 130 km/h
